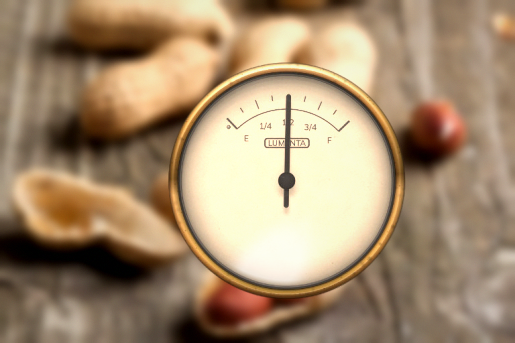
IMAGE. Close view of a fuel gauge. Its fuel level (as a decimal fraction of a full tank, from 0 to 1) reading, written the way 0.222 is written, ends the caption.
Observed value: 0.5
